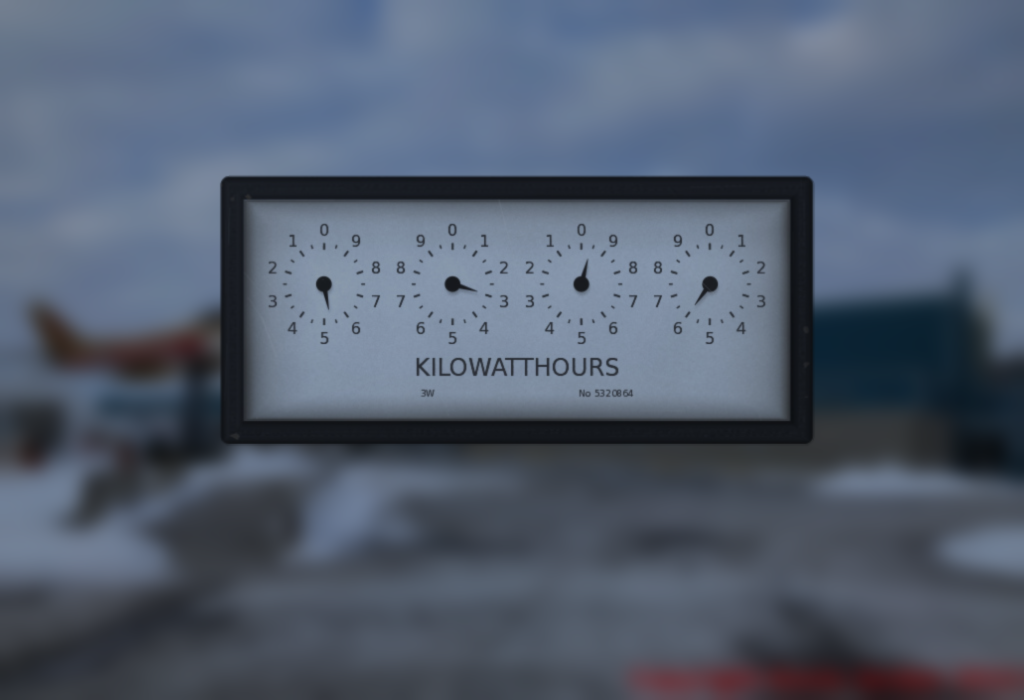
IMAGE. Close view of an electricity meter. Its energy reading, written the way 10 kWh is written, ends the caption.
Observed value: 5296 kWh
